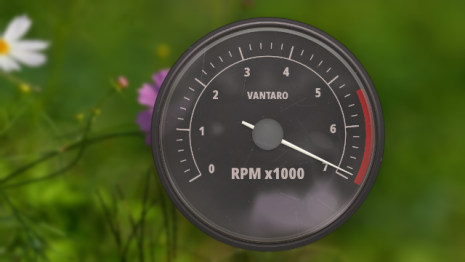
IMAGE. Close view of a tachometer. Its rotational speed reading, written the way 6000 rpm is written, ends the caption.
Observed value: 6900 rpm
